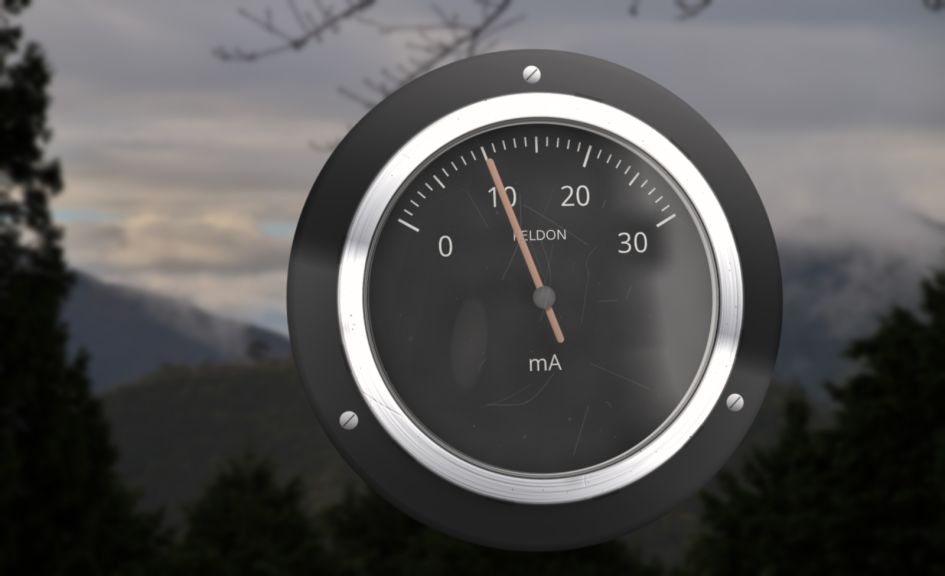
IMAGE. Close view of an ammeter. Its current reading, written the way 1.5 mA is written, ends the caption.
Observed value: 10 mA
